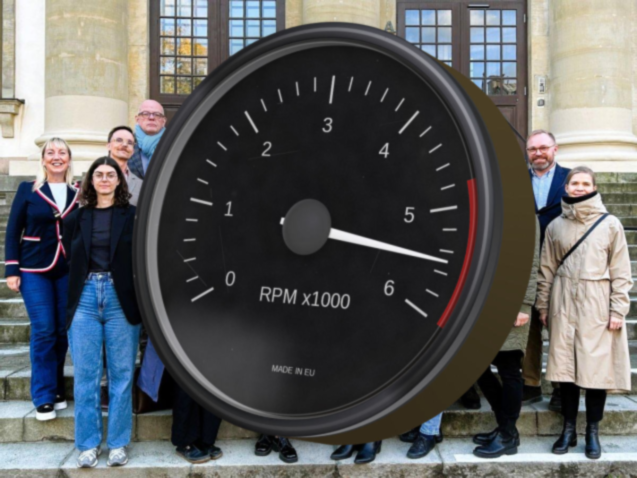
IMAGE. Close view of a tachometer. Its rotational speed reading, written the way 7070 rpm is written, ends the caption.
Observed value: 5500 rpm
